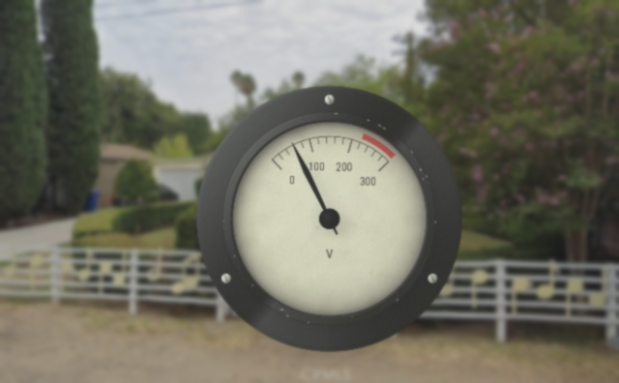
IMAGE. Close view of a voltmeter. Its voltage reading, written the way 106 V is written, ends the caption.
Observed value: 60 V
